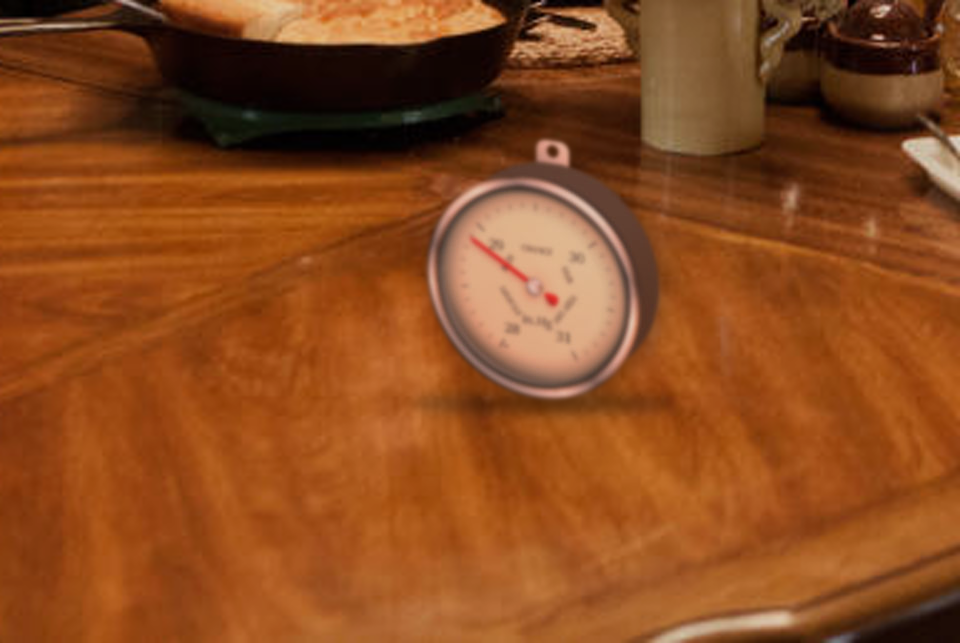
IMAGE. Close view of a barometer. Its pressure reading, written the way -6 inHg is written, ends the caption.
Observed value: 28.9 inHg
